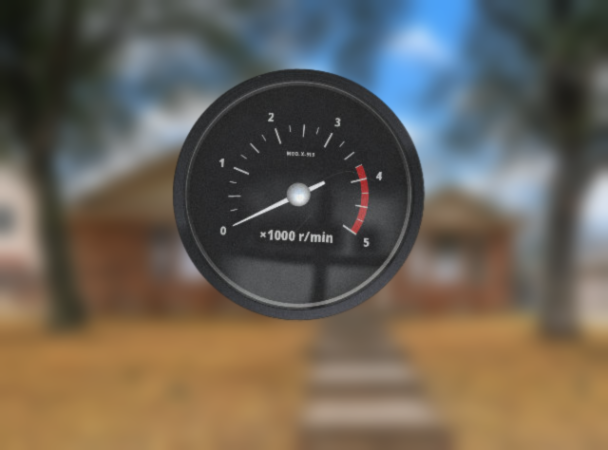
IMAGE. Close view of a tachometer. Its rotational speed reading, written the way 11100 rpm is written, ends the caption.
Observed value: 0 rpm
